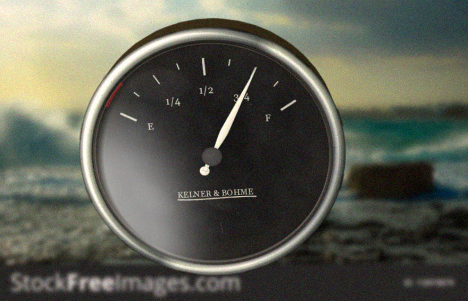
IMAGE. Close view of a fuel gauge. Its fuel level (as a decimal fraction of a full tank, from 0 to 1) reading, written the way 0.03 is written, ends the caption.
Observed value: 0.75
